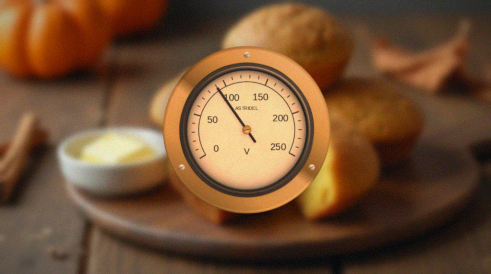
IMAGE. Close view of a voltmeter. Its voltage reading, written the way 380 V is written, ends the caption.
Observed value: 90 V
